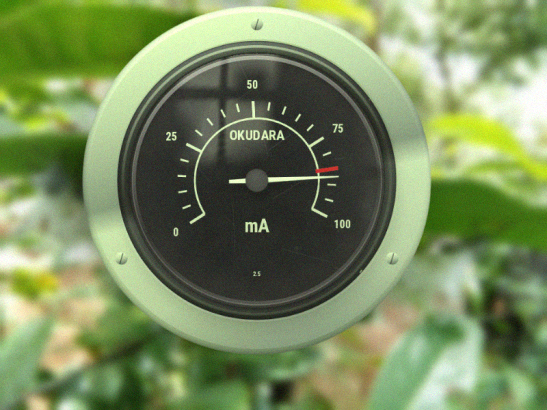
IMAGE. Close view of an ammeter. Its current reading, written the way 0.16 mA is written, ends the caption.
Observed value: 87.5 mA
